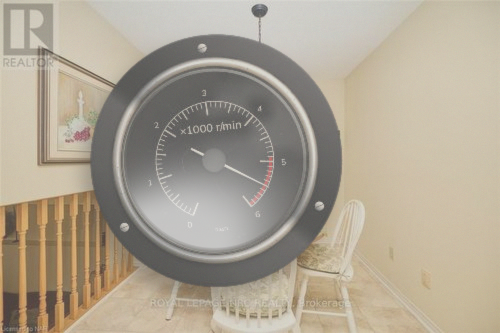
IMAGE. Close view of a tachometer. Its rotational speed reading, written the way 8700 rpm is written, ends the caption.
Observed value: 5500 rpm
